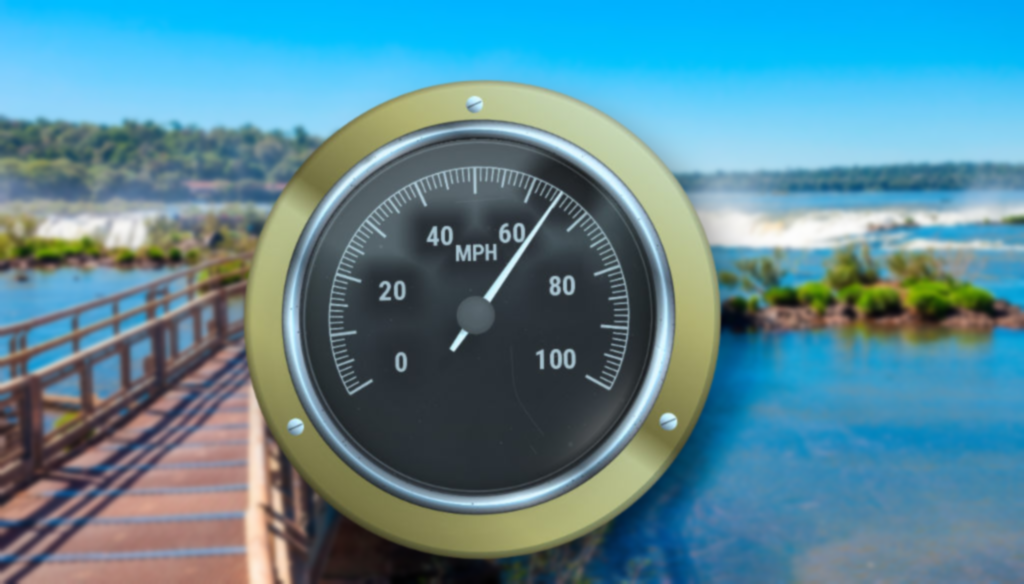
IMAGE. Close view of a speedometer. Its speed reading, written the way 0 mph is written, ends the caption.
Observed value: 65 mph
